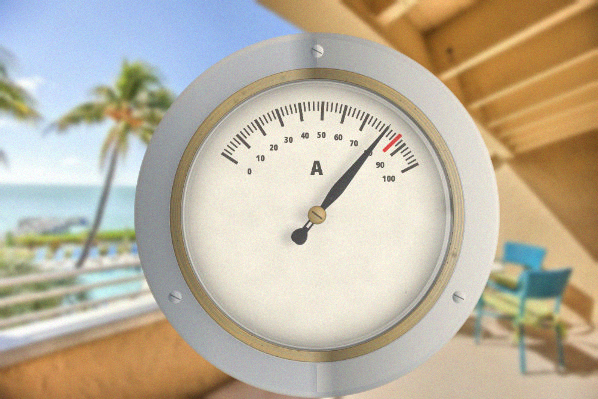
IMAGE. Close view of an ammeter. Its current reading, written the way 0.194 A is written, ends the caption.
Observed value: 80 A
